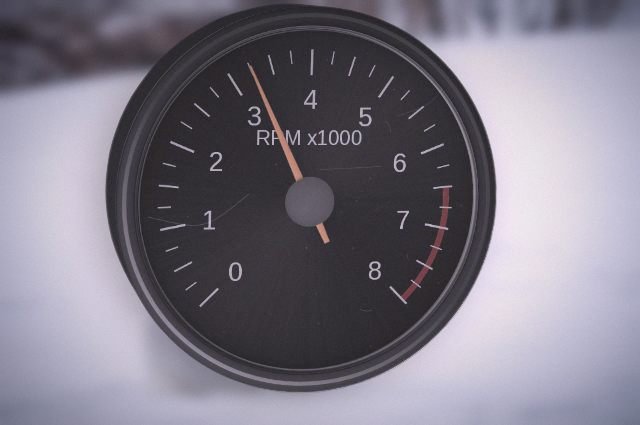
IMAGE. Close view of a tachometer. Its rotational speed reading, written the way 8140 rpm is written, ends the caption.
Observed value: 3250 rpm
